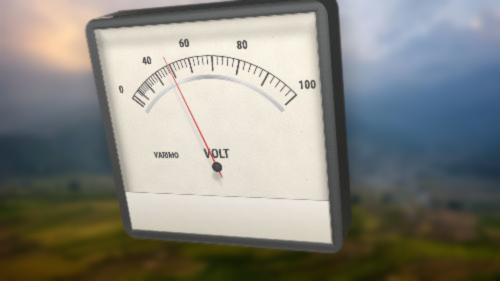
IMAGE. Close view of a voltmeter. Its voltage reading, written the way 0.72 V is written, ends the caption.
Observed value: 50 V
